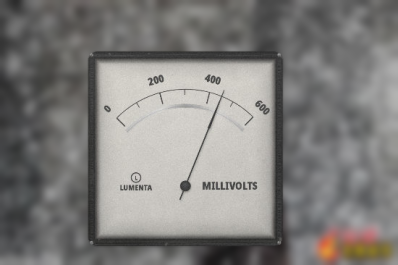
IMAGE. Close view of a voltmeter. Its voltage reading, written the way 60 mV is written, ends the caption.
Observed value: 450 mV
